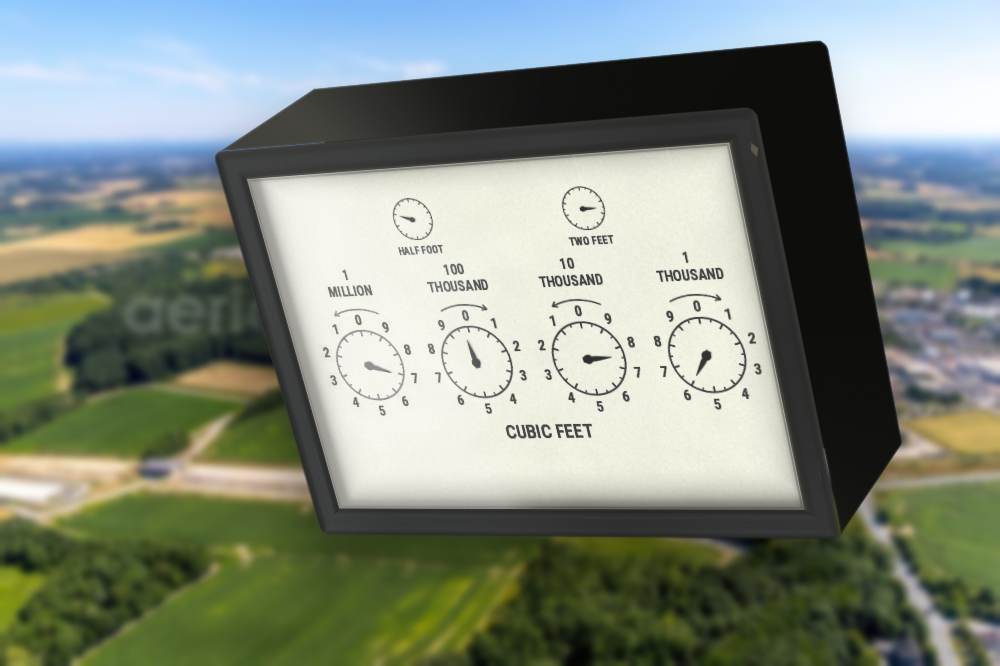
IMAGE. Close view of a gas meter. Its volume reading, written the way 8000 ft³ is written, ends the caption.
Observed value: 697600 ft³
